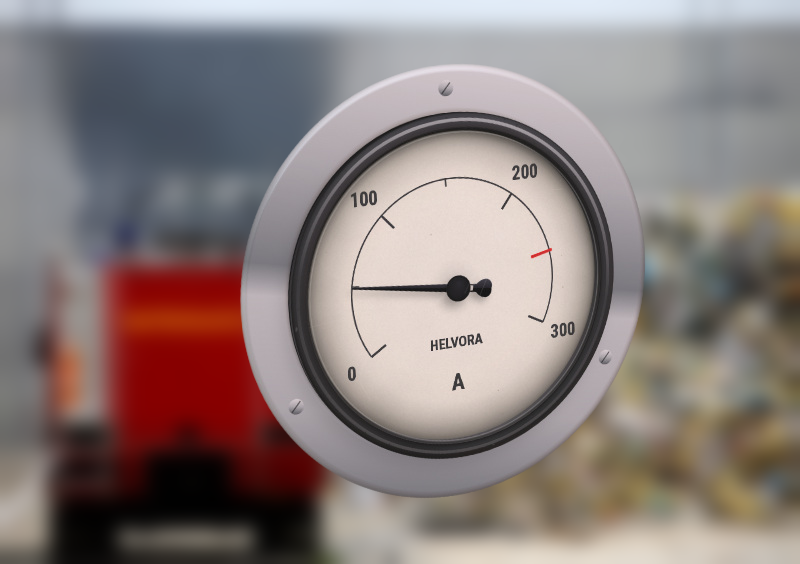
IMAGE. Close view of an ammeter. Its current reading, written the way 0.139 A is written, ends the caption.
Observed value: 50 A
